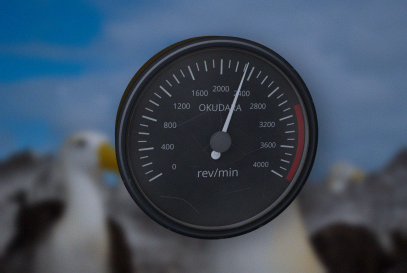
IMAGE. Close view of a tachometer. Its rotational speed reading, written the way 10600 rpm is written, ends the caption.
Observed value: 2300 rpm
